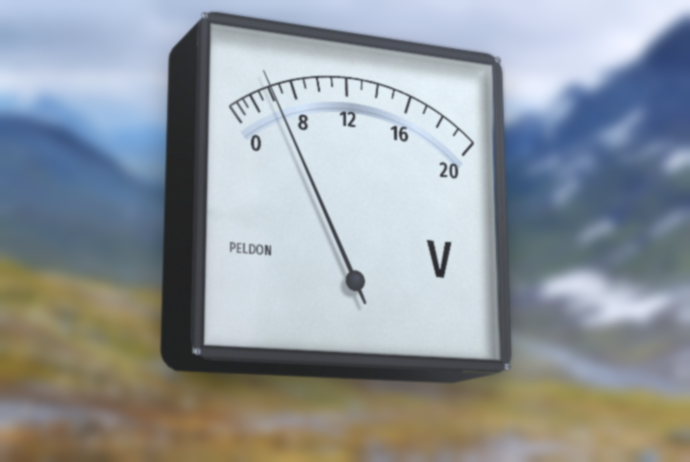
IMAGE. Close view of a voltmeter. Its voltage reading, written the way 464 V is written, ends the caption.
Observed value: 6 V
